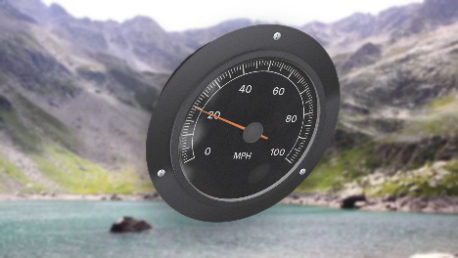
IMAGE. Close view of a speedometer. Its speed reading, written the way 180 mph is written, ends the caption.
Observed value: 20 mph
